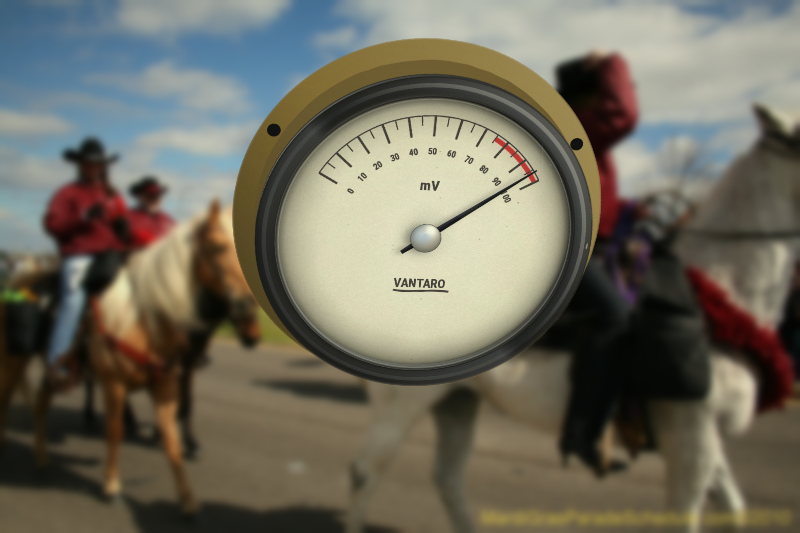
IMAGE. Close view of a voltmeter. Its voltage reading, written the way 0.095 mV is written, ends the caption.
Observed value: 95 mV
